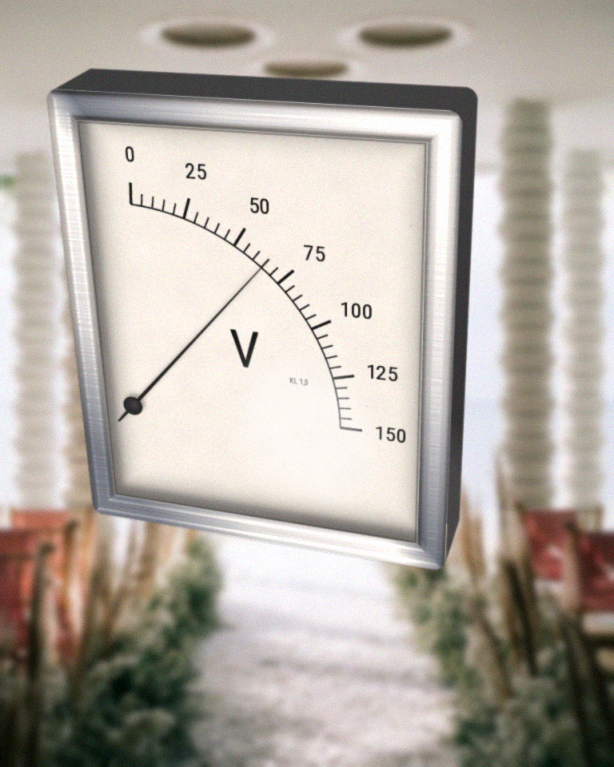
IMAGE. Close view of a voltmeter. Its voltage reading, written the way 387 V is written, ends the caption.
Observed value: 65 V
